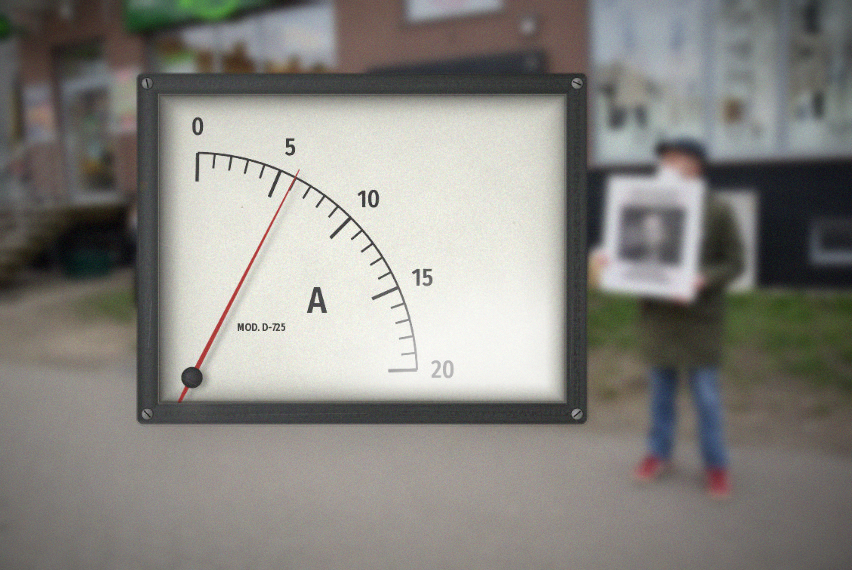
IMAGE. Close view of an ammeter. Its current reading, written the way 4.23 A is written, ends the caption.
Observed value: 6 A
